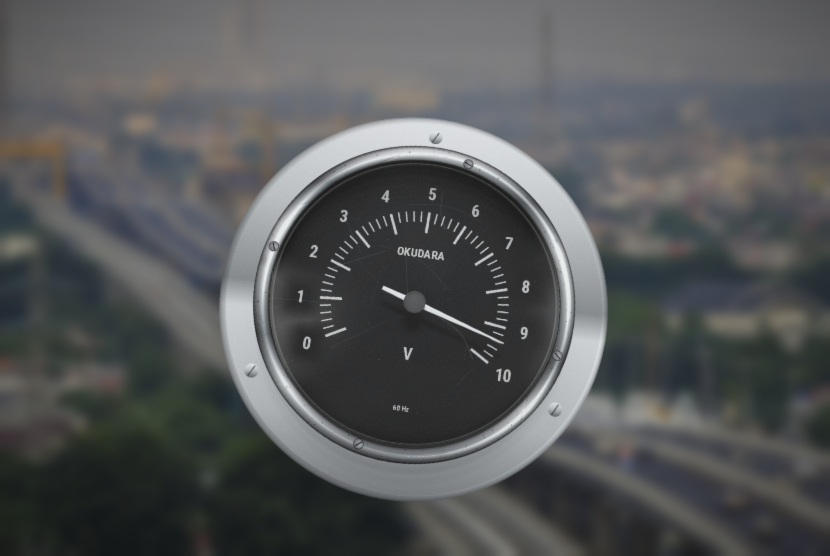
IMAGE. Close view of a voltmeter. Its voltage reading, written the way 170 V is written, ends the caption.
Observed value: 9.4 V
